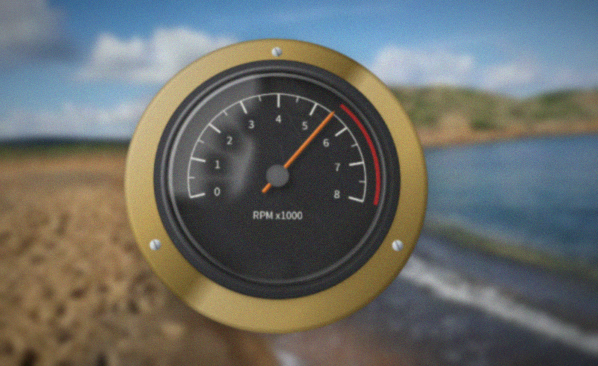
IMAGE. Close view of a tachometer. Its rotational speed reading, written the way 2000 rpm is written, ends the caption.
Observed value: 5500 rpm
